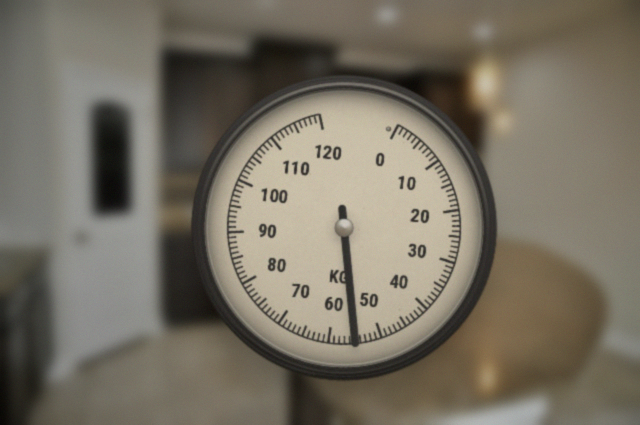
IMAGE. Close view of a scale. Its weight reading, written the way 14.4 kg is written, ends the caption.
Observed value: 55 kg
